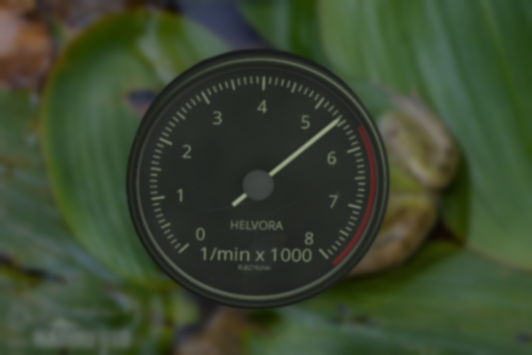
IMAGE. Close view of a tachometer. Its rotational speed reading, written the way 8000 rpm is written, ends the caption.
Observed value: 5400 rpm
